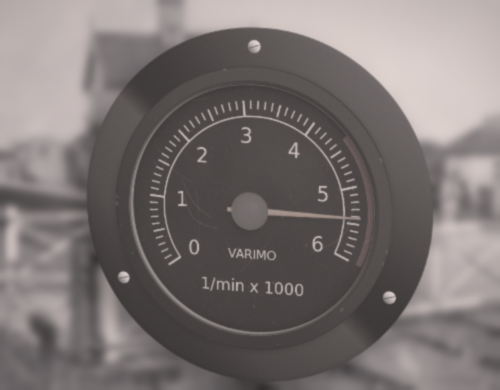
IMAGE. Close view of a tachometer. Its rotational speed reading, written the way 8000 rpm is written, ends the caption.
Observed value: 5400 rpm
